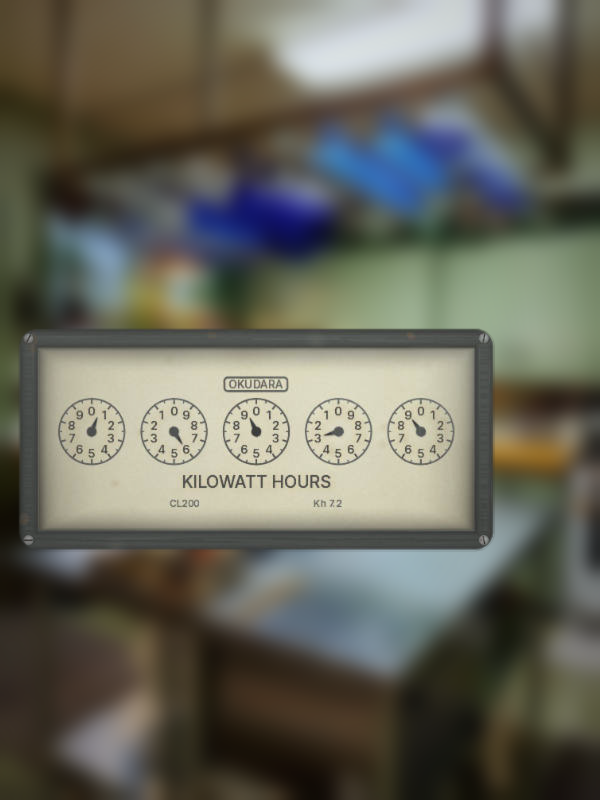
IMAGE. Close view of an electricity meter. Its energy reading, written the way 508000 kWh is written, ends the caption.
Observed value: 5929 kWh
